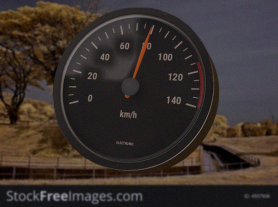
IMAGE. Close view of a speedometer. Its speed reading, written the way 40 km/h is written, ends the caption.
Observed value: 80 km/h
